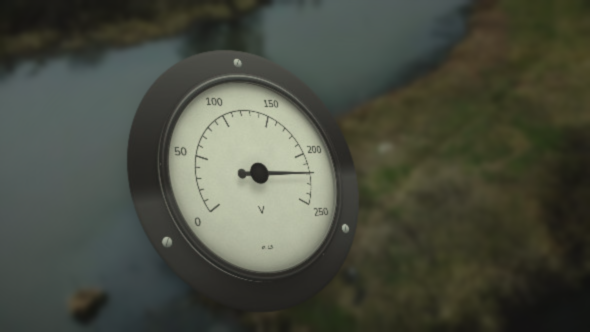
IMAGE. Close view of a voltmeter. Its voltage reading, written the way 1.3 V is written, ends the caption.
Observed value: 220 V
